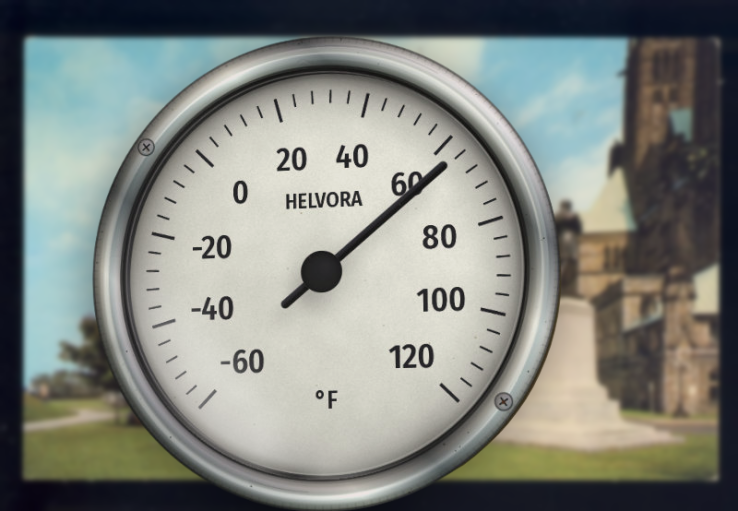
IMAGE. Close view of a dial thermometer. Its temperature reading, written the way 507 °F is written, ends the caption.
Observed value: 64 °F
